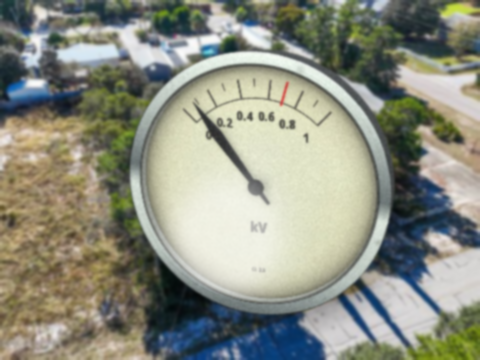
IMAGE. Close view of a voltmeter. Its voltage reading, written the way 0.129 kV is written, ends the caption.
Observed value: 0.1 kV
